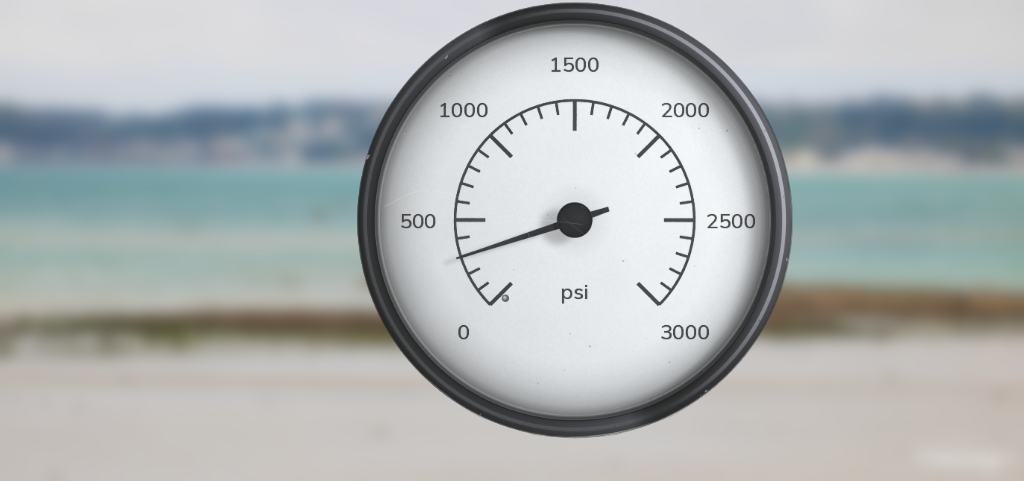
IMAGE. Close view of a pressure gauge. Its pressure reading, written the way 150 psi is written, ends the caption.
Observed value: 300 psi
